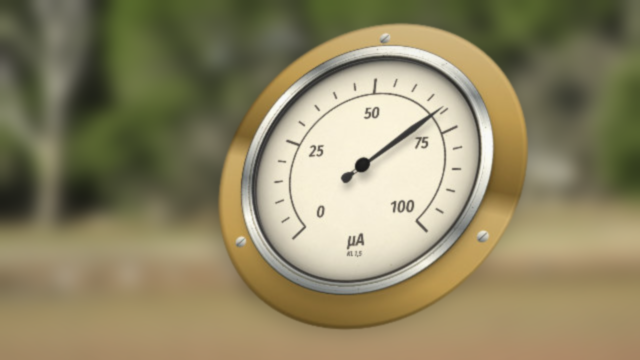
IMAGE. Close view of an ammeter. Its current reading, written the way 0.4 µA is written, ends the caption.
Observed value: 70 µA
